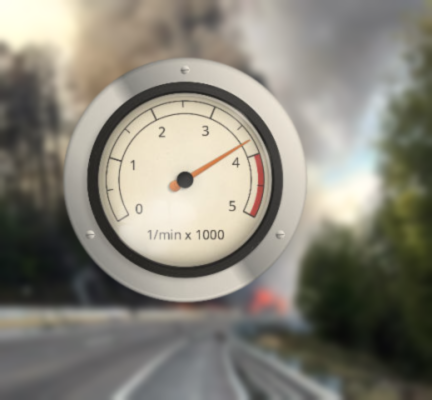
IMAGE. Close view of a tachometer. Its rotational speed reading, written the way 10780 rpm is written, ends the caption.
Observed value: 3750 rpm
